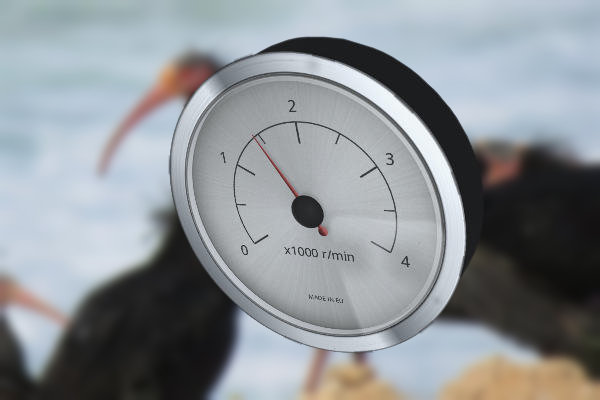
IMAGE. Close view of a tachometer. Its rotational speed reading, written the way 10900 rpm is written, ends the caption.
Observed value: 1500 rpm
